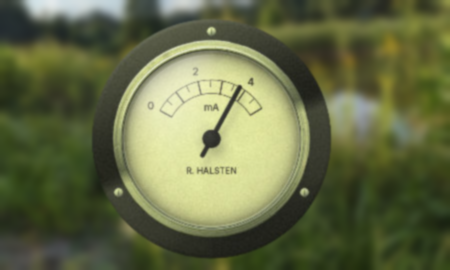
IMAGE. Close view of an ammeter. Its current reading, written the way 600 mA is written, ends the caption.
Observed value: 3.75 mA
